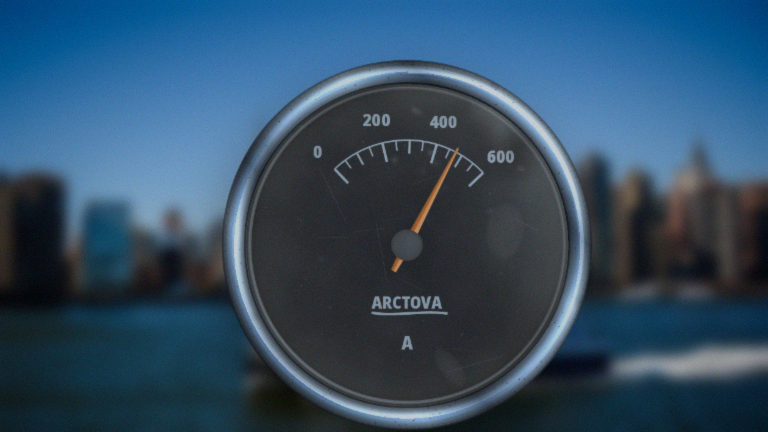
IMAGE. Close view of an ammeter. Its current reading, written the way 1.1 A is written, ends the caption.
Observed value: 475 A
